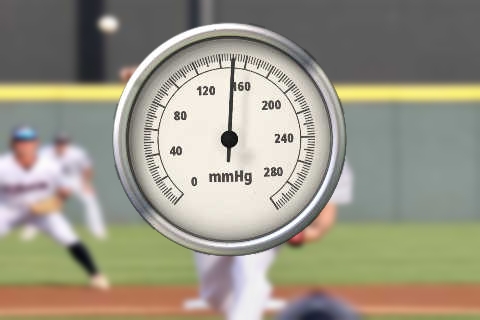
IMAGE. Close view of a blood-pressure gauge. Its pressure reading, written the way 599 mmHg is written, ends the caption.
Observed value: 150 mmHg
